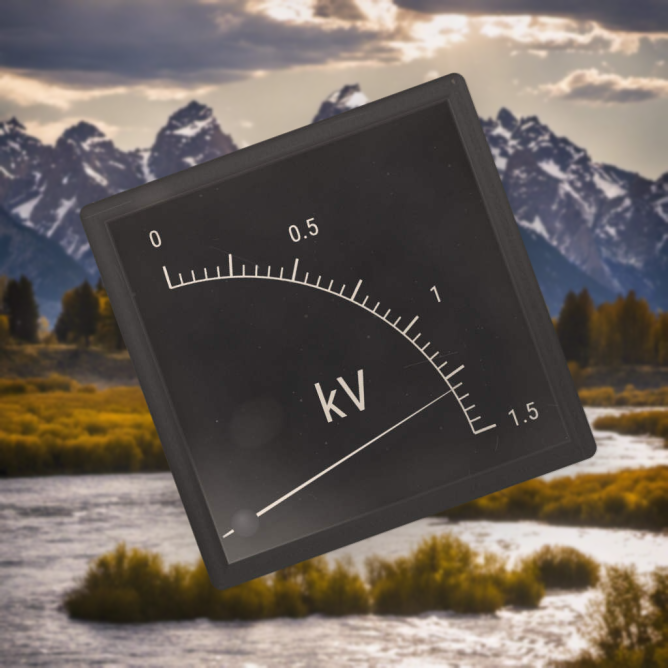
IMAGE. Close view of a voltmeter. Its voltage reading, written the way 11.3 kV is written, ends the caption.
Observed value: 1.3 kV
